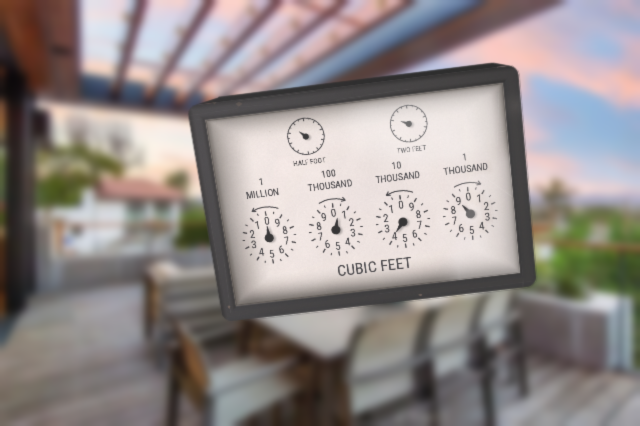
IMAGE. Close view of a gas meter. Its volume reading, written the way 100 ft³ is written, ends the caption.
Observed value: 3900 ft³
